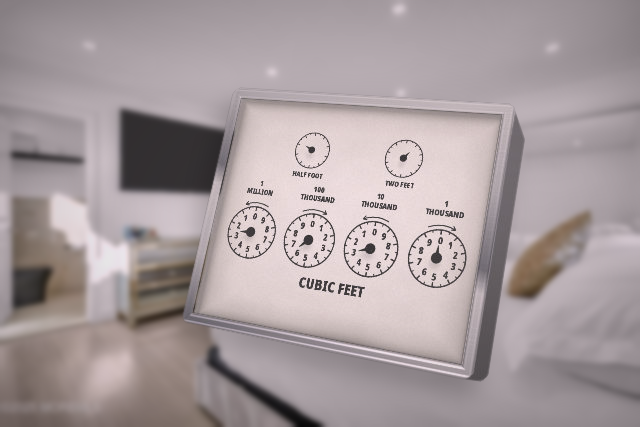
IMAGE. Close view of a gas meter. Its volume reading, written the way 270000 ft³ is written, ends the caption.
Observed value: 263000 ft³
